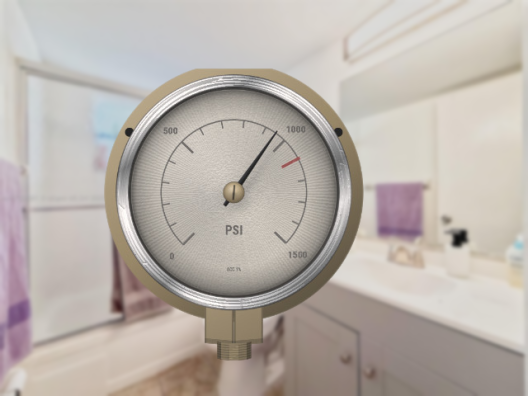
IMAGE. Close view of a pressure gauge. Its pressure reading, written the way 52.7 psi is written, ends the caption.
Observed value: 950 psi
